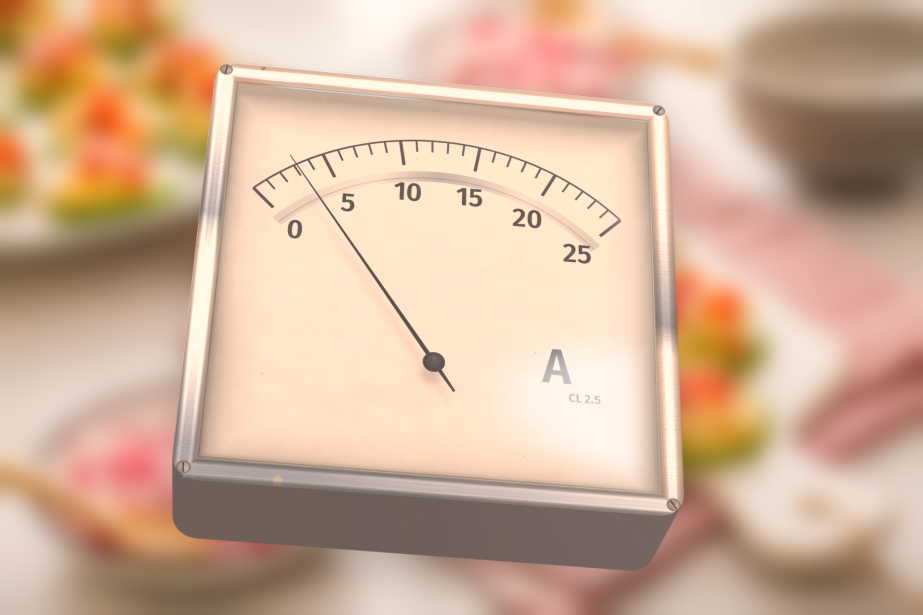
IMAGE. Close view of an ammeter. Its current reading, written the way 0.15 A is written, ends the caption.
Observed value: 3 A
